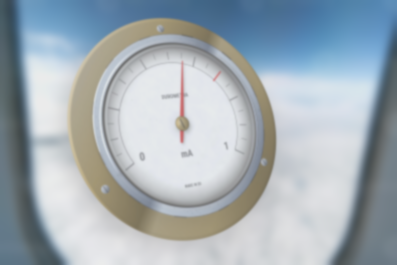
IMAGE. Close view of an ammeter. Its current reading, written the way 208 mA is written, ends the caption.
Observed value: 0.55 mA
